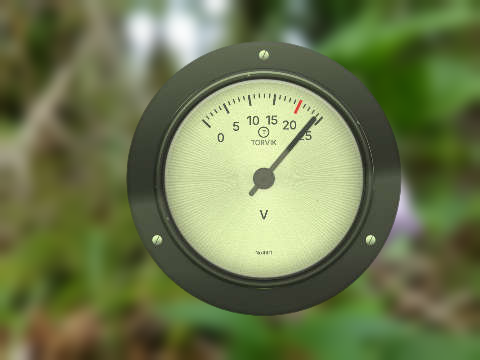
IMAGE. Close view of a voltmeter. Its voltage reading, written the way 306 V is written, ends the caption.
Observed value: 24 V
